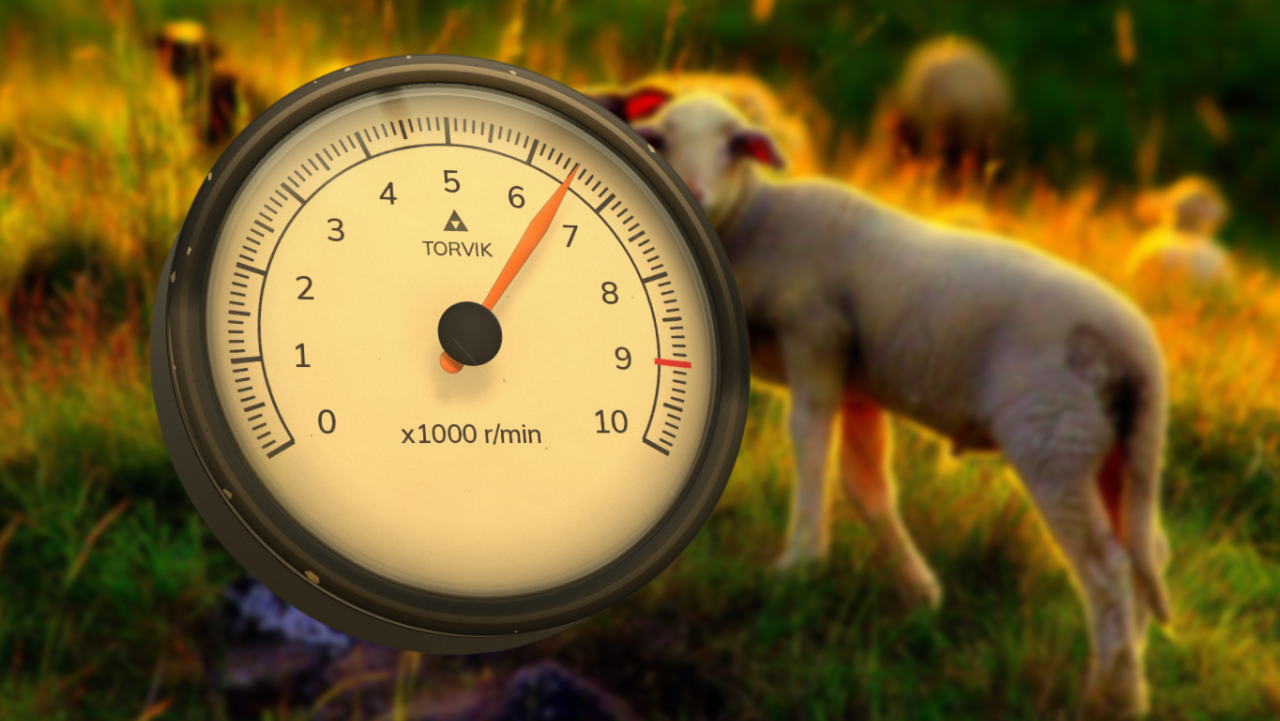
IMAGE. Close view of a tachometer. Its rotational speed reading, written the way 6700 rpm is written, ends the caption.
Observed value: 6500 rpm
